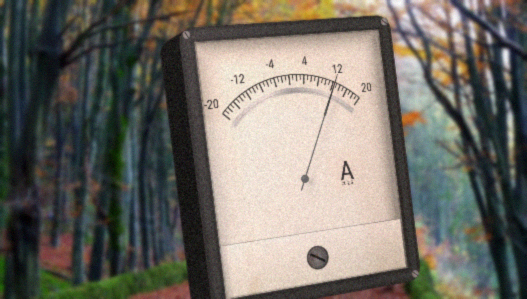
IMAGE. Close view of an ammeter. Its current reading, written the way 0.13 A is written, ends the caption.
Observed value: 12 A
